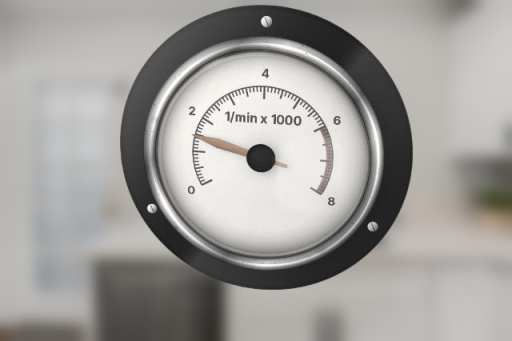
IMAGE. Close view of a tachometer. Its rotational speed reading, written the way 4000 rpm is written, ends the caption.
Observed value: 1500 rpm
